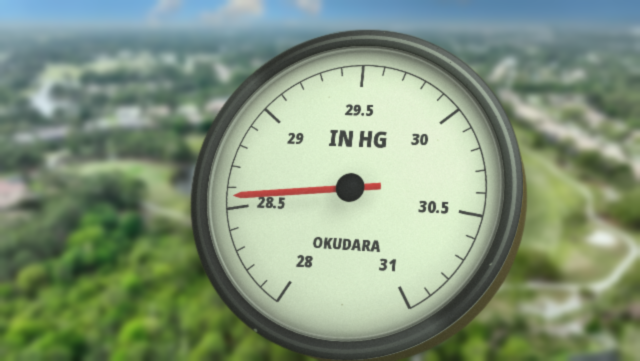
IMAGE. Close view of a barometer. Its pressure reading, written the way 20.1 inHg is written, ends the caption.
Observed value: 28.55 inHg
